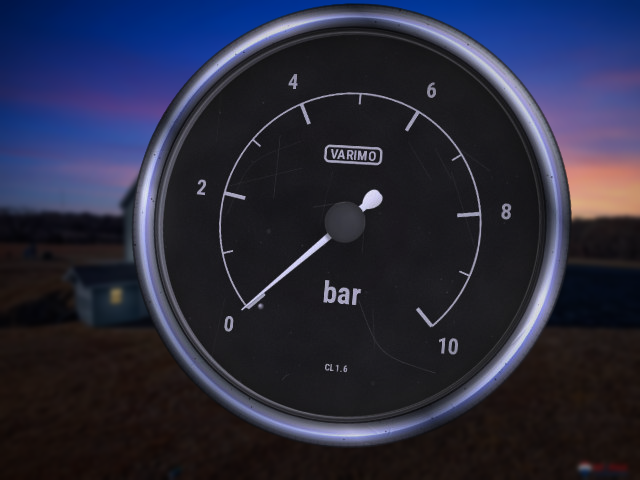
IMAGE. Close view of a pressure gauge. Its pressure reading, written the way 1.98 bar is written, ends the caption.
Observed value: 0 bar
